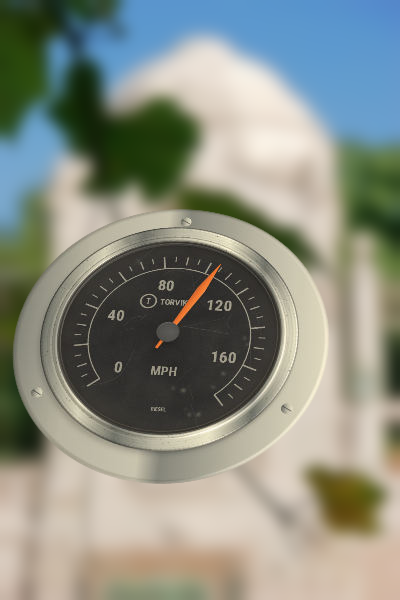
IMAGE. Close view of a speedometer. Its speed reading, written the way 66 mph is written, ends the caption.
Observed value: 105 mph
